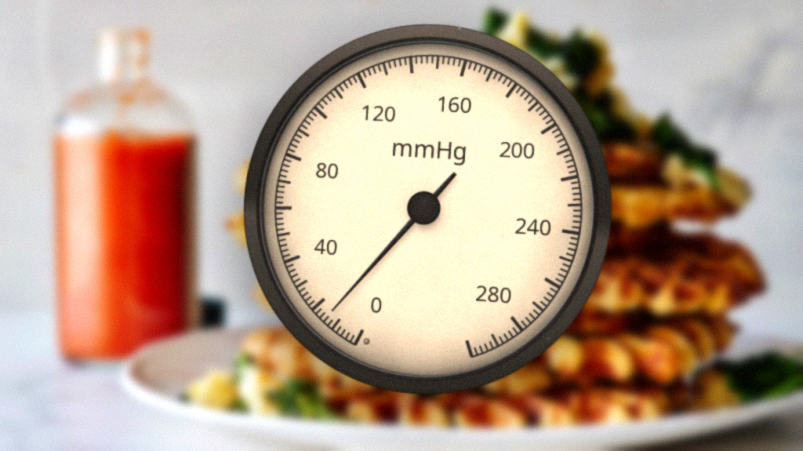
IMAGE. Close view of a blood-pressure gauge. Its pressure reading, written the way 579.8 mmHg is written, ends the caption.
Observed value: 14 mmHg
